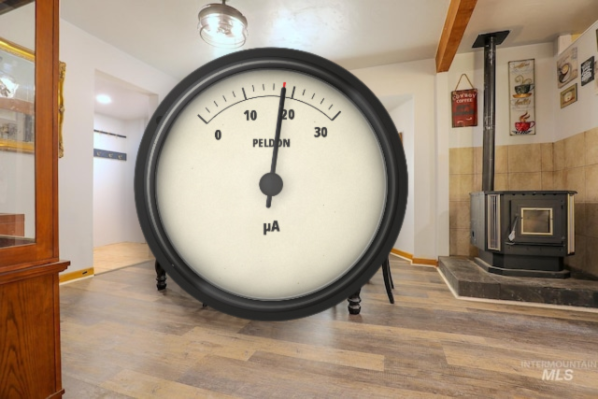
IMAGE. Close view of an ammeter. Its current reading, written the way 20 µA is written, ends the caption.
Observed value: 18 µA
